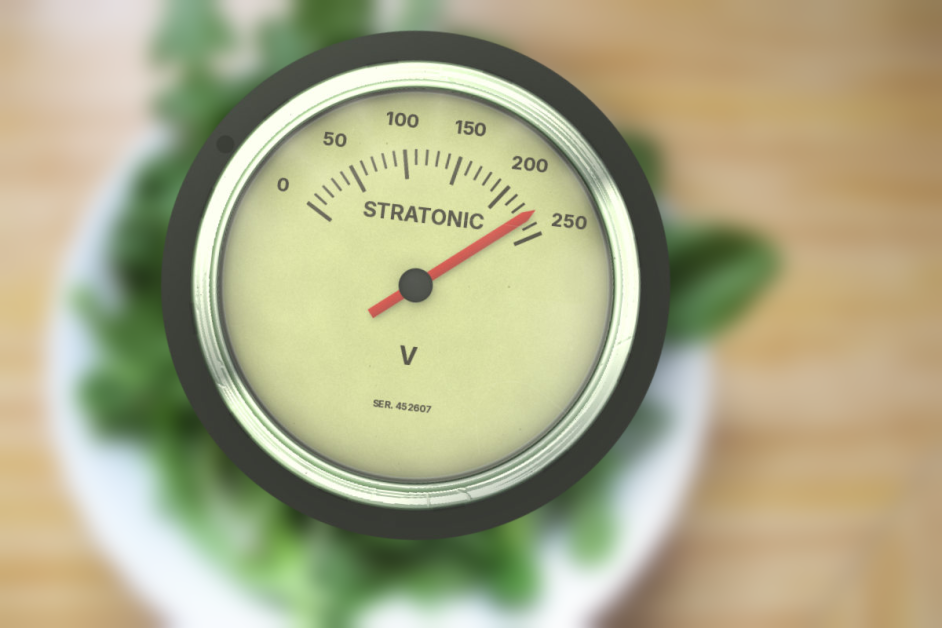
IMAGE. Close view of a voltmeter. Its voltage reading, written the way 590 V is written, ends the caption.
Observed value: 230 V
